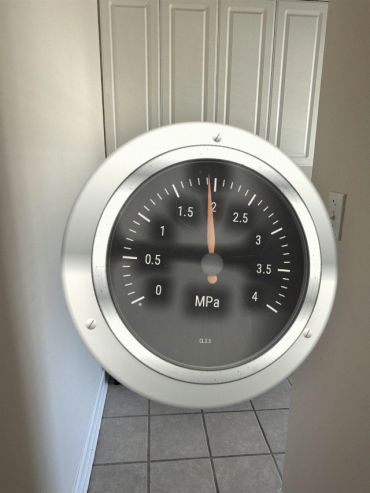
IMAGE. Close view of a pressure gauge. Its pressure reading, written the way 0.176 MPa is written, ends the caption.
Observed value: 1.9 MPa
